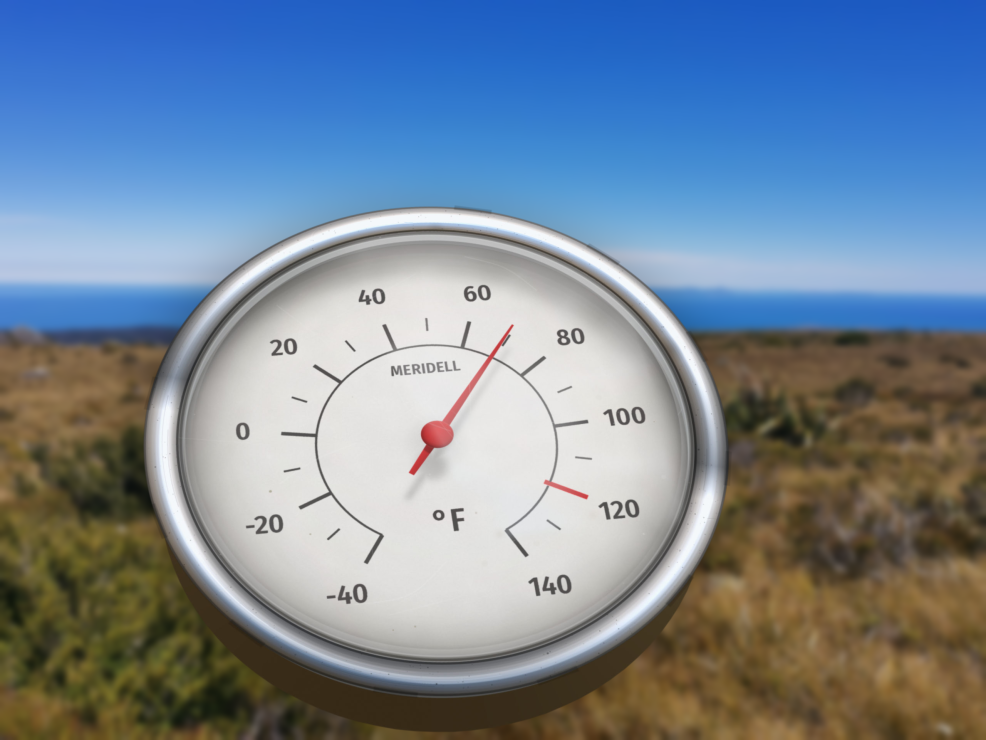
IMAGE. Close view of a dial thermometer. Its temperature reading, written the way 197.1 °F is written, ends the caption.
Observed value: 70 °F
